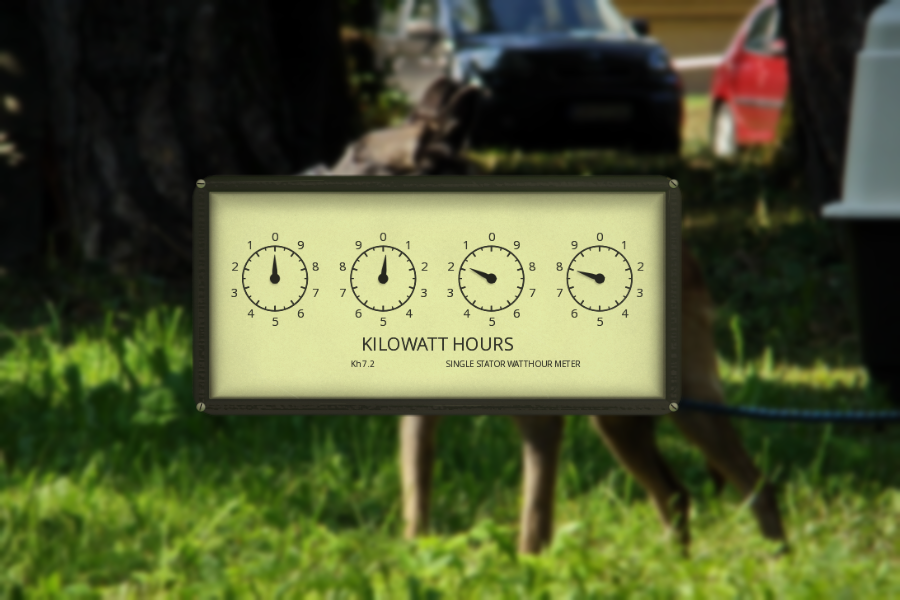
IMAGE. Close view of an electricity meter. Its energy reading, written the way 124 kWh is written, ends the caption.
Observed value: 18 kWh
